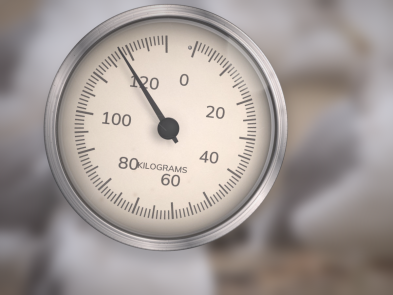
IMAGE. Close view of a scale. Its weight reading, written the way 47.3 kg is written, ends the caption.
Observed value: 118 kg
